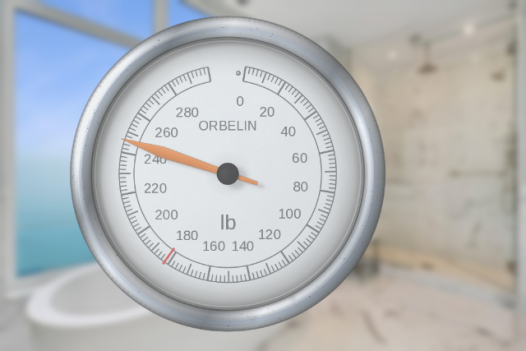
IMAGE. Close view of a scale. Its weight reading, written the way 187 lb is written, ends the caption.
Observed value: 246 lb
